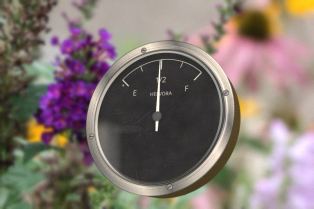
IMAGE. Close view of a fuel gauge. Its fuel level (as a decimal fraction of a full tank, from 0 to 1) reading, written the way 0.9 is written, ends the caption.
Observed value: 0.5
